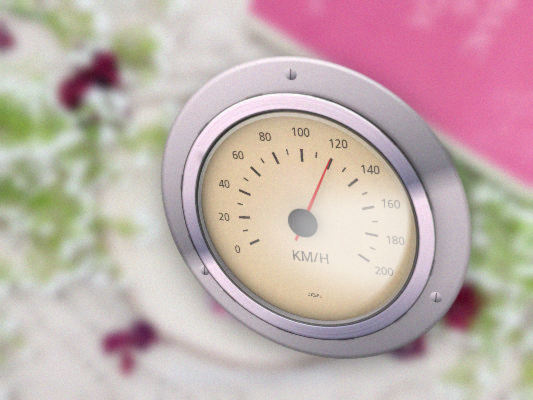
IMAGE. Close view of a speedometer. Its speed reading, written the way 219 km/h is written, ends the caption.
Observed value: 120 km/h
